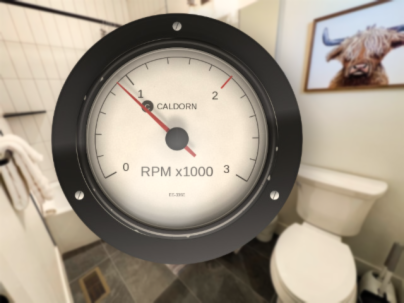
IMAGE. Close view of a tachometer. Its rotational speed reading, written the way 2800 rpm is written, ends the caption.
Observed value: 900 rpm
